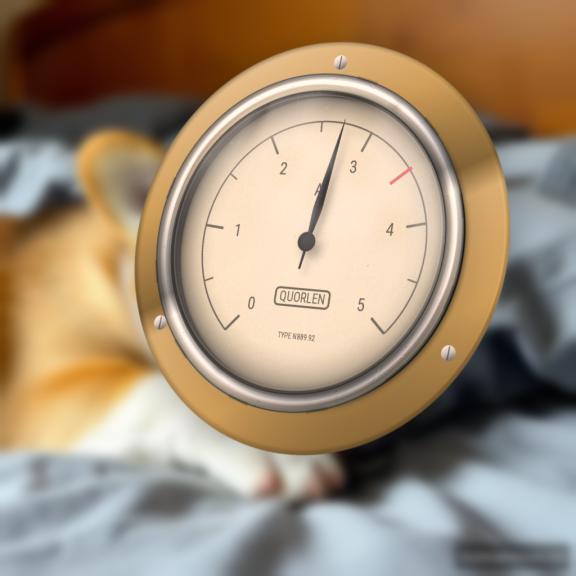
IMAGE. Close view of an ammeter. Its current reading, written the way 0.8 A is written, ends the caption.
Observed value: 2.75 A
